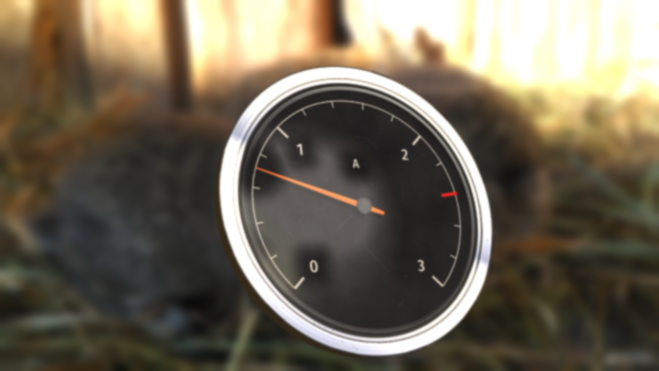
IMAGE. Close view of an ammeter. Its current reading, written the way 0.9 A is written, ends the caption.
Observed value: 0.7 A
